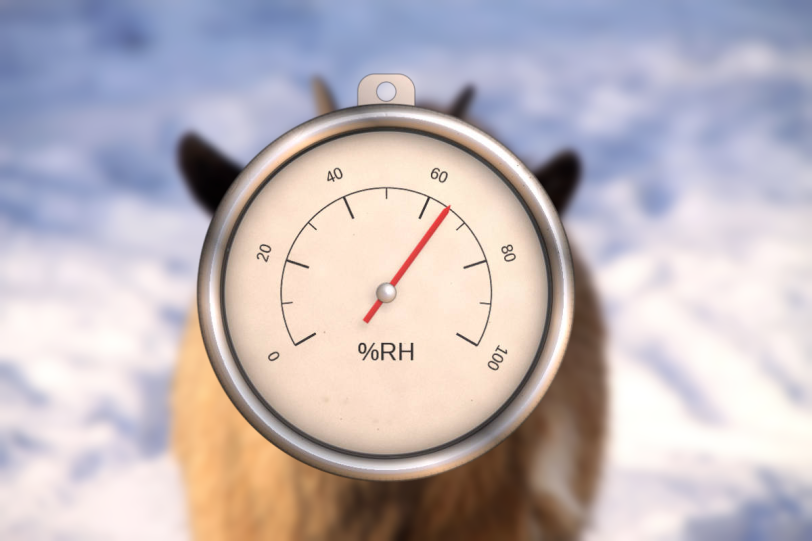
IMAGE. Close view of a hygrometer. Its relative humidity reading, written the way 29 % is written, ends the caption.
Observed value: 65 %
